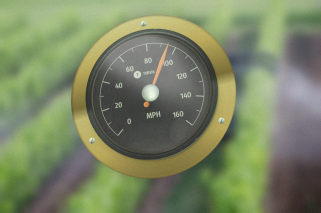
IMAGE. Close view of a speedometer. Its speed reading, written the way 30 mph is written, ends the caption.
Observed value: 95 mph
